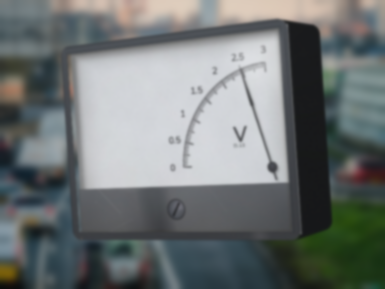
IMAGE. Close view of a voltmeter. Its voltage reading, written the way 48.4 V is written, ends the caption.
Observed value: 2.5 V
